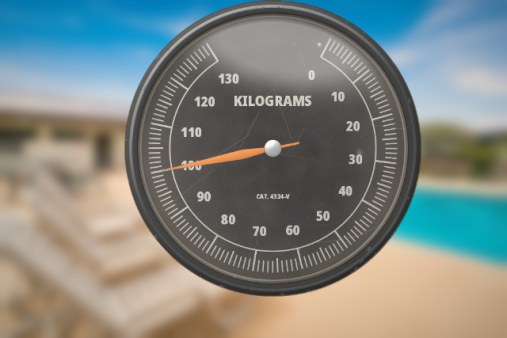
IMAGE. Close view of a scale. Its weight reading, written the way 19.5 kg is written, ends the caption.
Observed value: 100 kg
